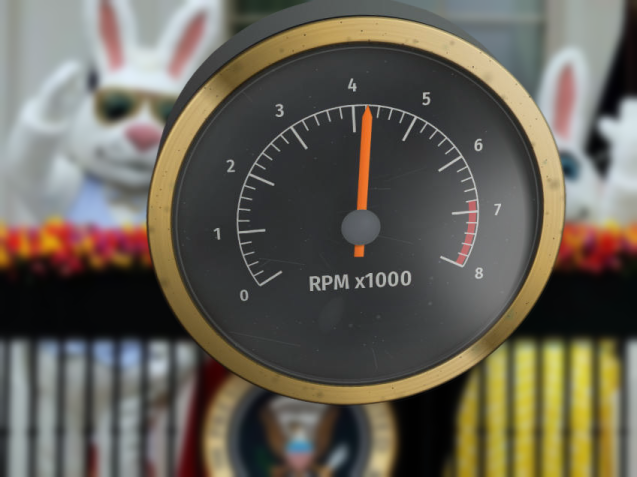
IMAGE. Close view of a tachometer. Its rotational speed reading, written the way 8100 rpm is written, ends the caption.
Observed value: 4200 rpm
